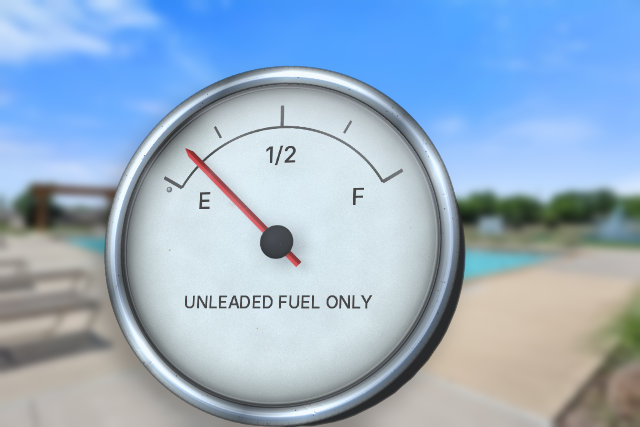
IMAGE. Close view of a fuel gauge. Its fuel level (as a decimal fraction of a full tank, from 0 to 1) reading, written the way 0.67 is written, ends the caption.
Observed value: 0.125
